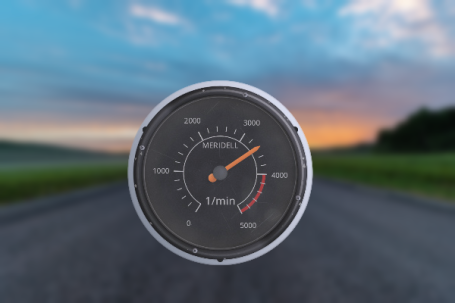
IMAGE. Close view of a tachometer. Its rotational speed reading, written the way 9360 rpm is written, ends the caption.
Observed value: 3400 rpm
